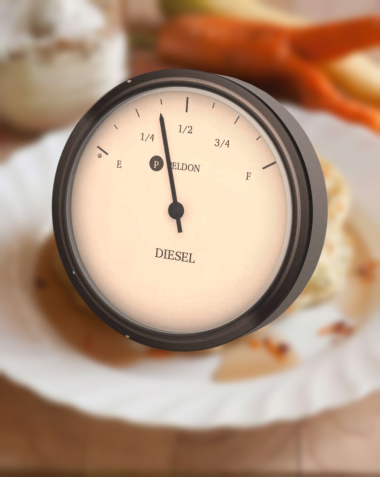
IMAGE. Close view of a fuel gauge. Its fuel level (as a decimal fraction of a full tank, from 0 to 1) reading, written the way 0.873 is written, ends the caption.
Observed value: 0.375
